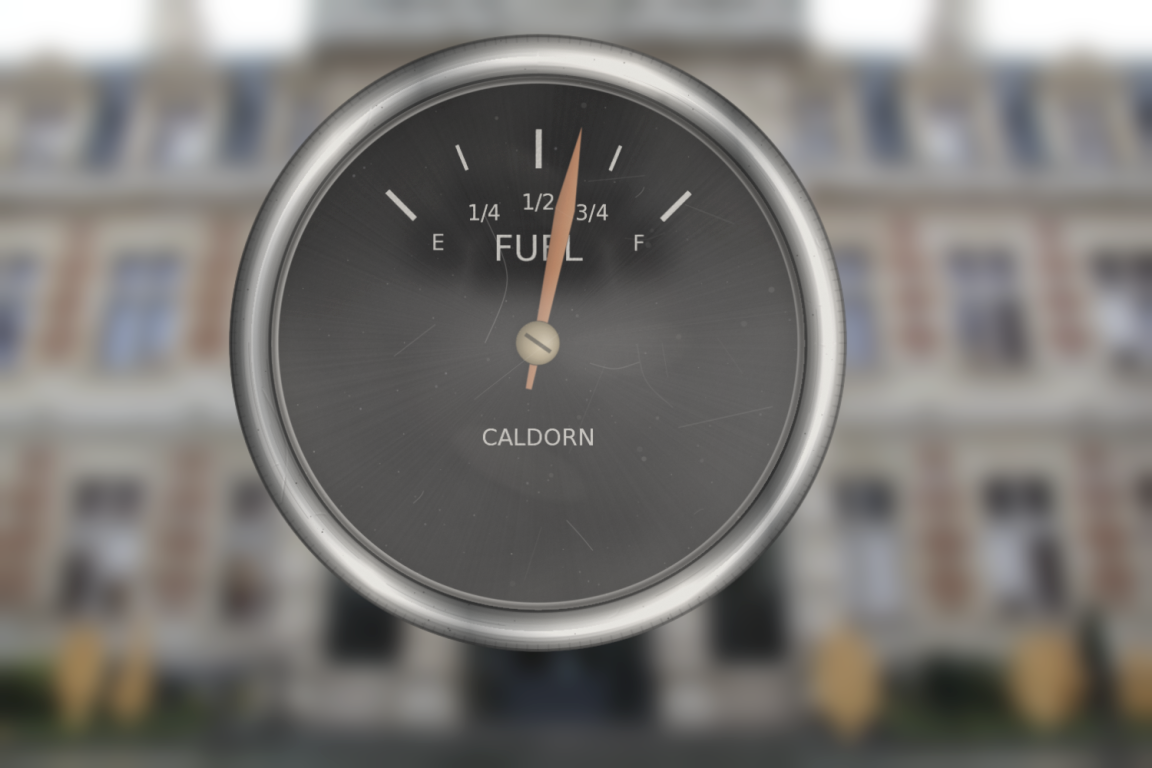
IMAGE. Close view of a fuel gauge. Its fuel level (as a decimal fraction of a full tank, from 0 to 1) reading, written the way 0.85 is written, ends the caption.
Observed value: 0.625
